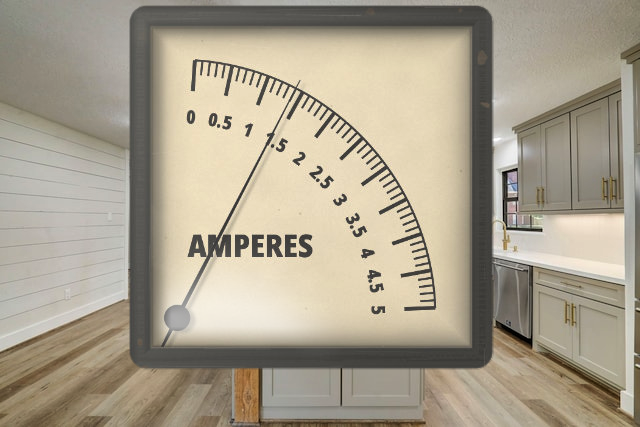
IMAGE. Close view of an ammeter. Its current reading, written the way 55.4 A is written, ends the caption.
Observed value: 1.4 A
